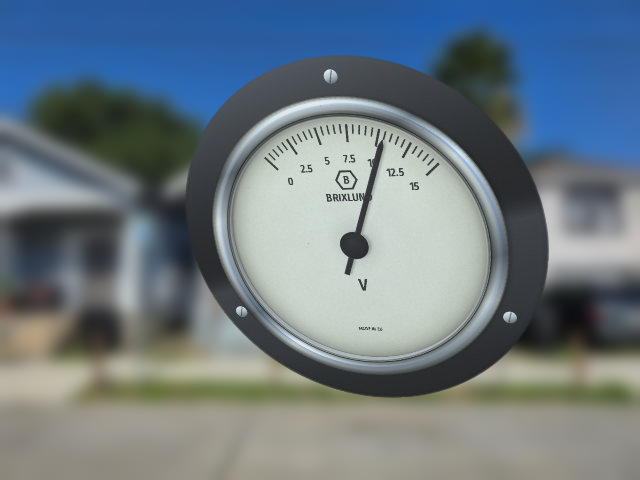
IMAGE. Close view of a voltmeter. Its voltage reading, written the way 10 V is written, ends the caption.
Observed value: 10.5 V
